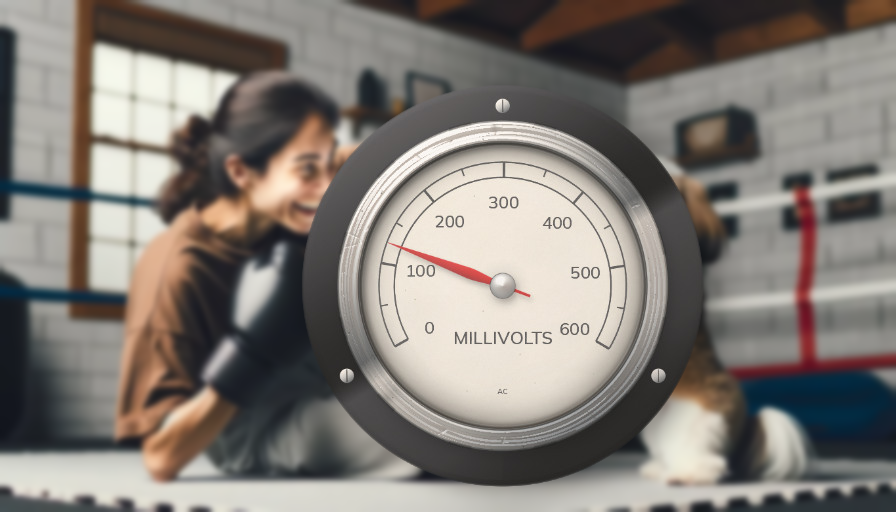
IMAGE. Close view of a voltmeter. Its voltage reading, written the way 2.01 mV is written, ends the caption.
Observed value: 125 mV
